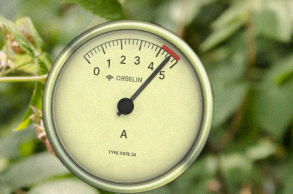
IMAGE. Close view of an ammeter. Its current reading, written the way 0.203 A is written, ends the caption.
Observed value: 4.6 A
